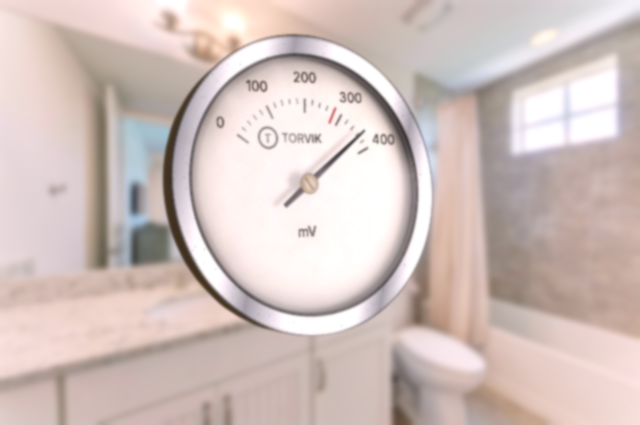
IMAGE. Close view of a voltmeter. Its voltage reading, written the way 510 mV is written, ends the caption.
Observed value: 360 mV
